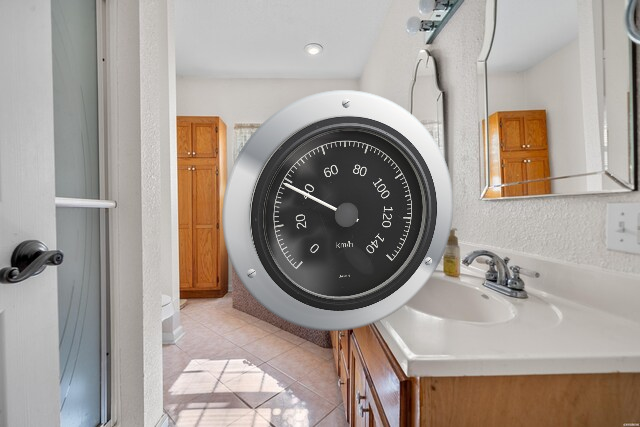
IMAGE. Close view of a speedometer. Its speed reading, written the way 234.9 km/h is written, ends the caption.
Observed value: 38 km/h
